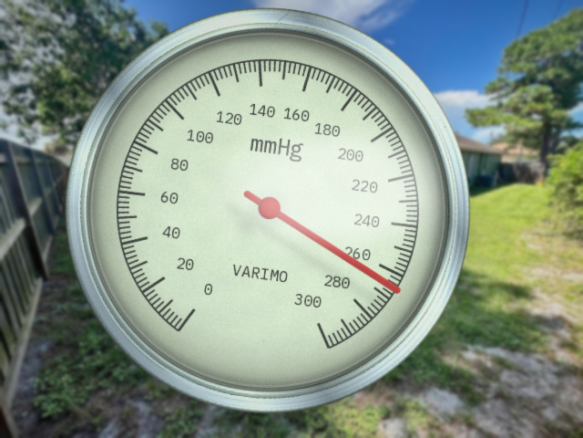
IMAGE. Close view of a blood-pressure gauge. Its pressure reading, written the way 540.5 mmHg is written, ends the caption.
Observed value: 266 mmHg
